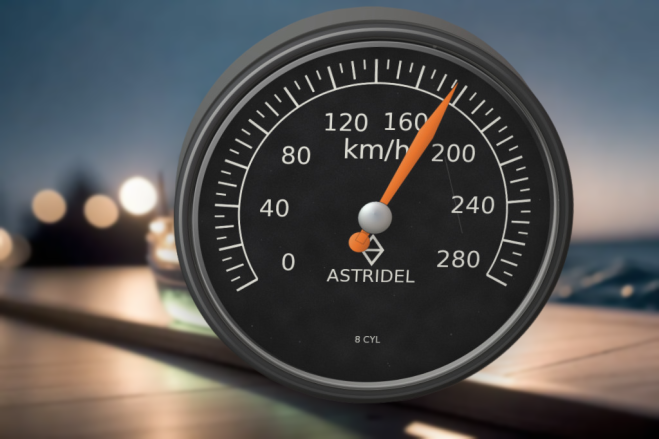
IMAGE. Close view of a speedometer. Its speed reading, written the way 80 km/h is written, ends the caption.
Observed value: 175 km/h
